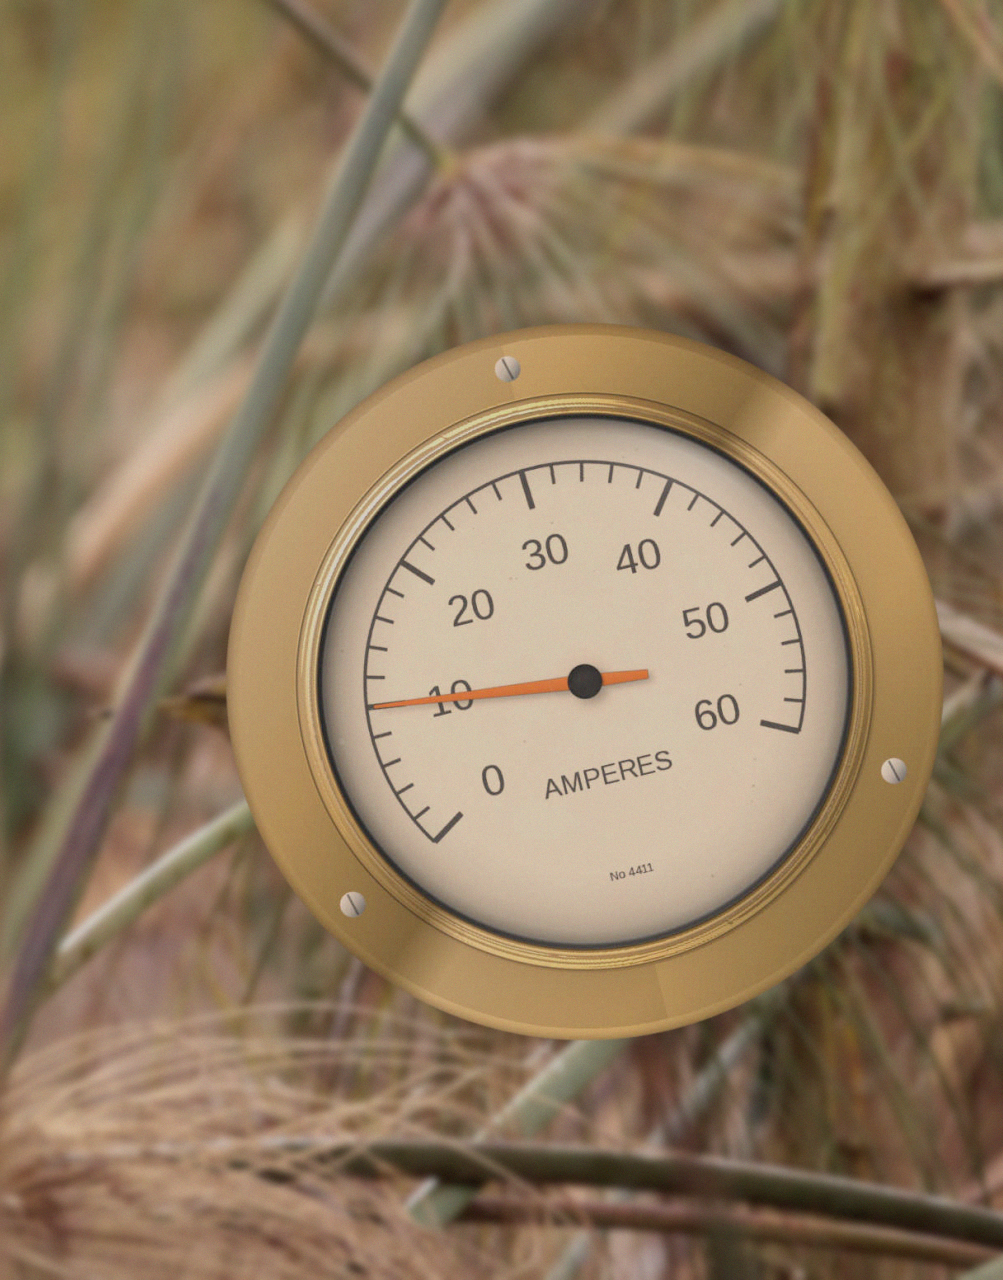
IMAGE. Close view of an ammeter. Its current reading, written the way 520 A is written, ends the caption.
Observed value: 10 A
